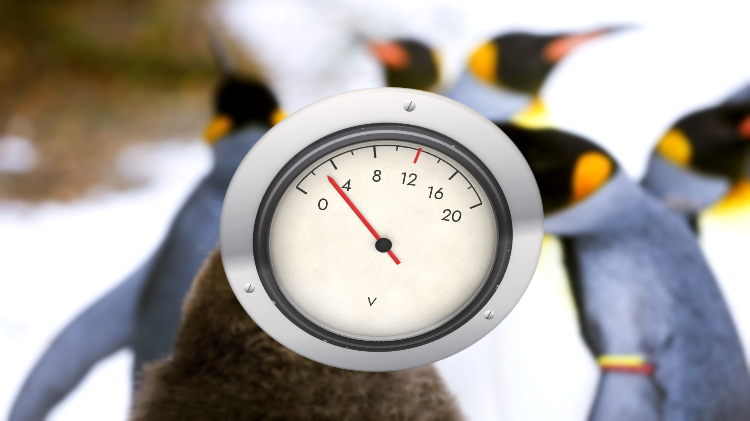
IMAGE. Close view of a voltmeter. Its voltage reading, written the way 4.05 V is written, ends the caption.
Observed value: 3 V
